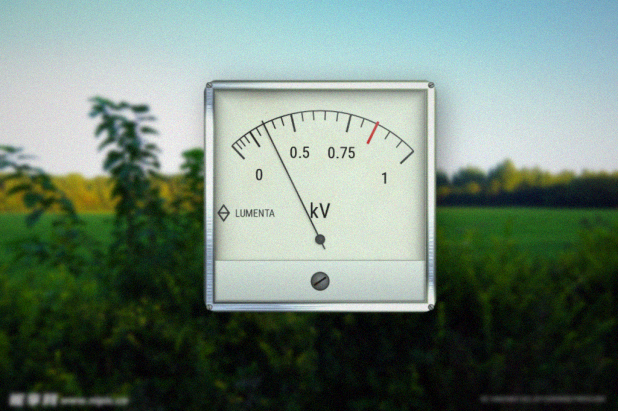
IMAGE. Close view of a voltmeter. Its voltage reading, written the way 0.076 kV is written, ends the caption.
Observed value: 0.35 kV
